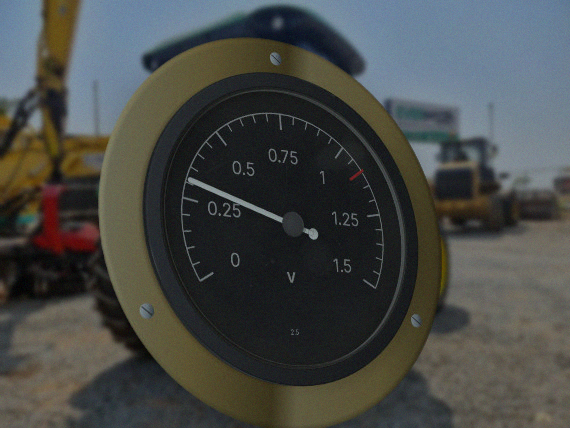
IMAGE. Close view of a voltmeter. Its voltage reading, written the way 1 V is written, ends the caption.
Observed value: 0.3 V
